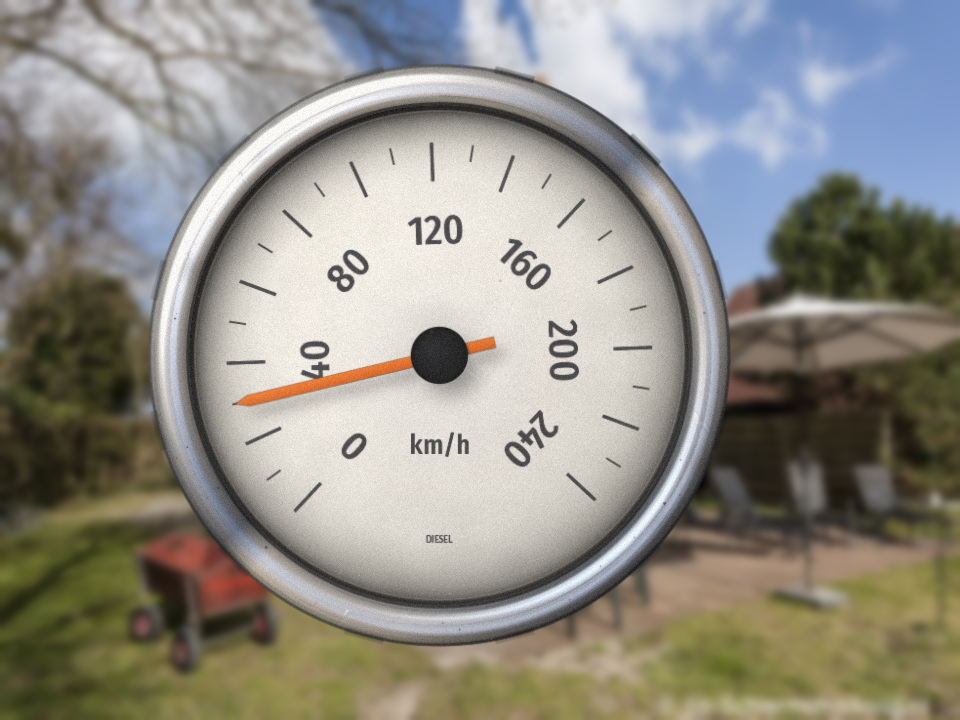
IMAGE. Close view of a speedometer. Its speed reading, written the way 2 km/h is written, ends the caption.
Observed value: 30 km/h
